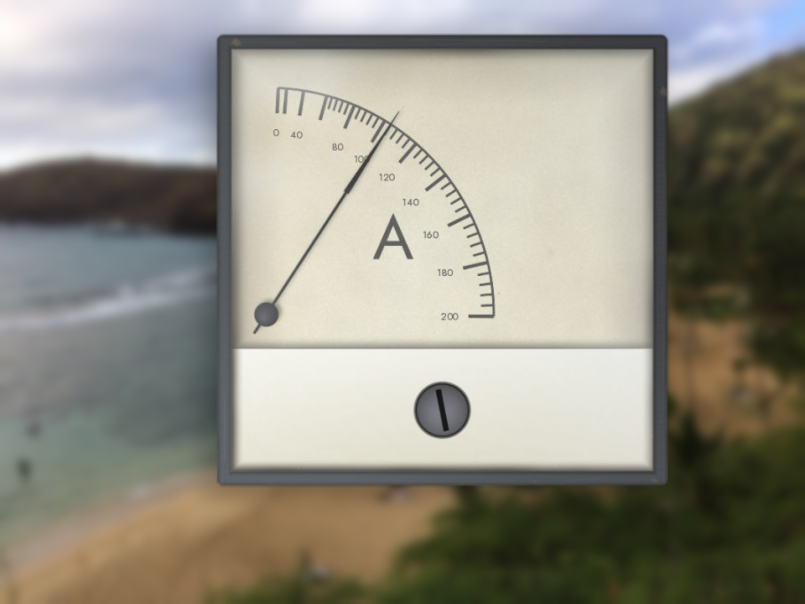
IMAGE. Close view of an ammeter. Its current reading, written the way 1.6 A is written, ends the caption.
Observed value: 104 A
